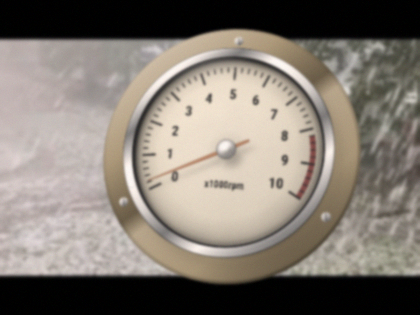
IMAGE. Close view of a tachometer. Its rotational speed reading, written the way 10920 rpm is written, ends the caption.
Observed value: 200 rpm
